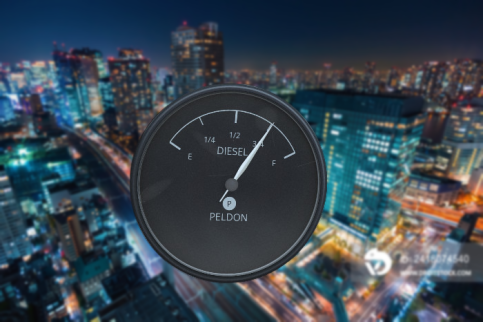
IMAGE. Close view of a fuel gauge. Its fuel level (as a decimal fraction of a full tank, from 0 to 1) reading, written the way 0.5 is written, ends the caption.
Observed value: 0.75
